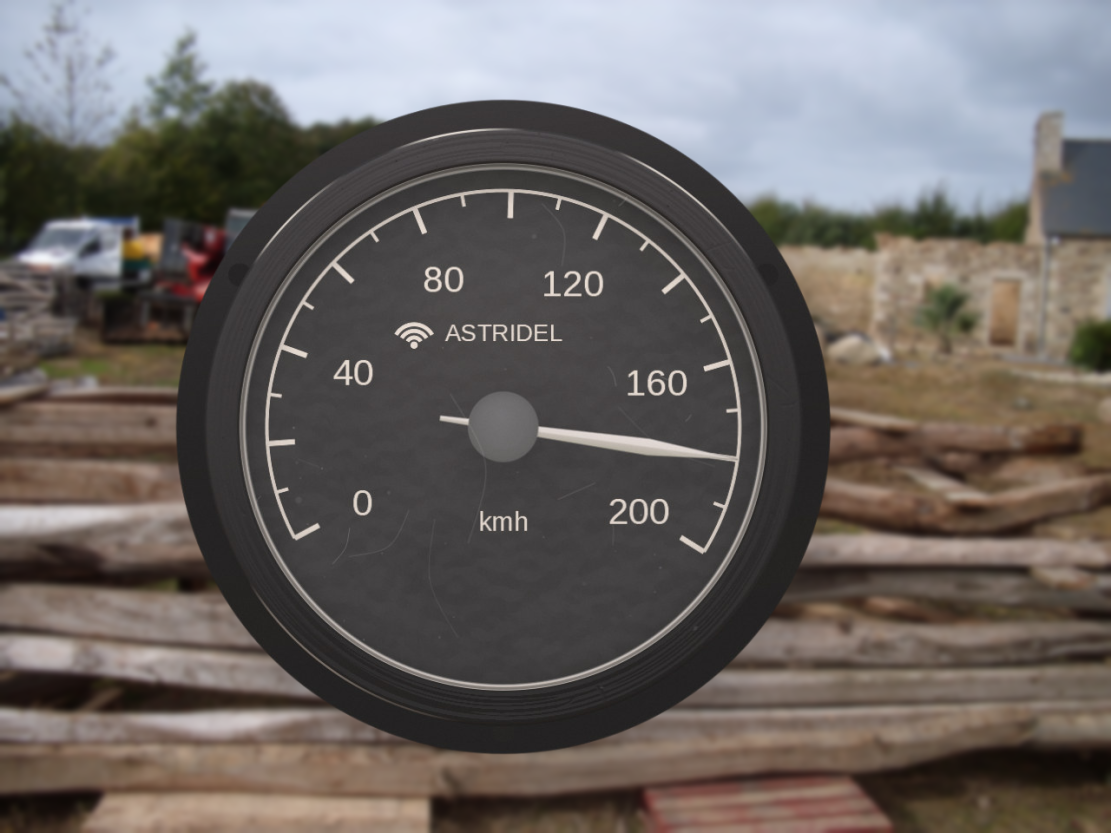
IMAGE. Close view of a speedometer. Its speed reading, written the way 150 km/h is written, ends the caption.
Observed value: 180 km/h
